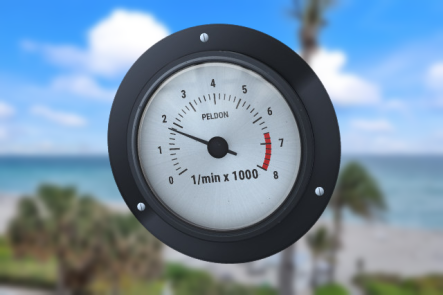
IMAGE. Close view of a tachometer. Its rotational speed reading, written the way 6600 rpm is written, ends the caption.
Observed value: 1800 rpm
